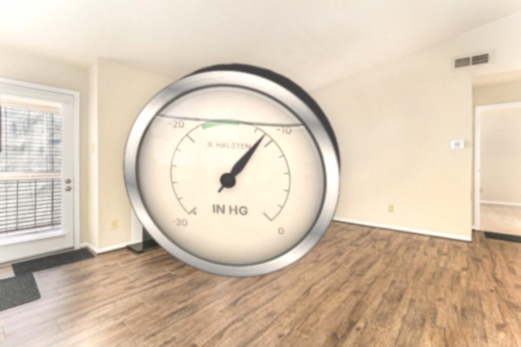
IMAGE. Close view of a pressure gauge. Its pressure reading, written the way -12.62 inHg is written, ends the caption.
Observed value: -11 inHg
